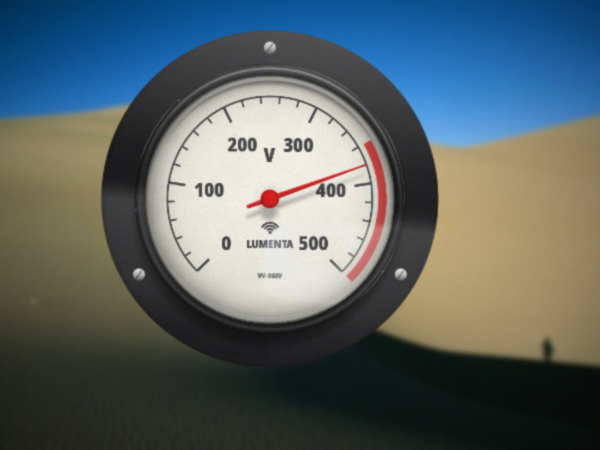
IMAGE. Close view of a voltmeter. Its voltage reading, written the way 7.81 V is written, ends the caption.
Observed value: 380 V
